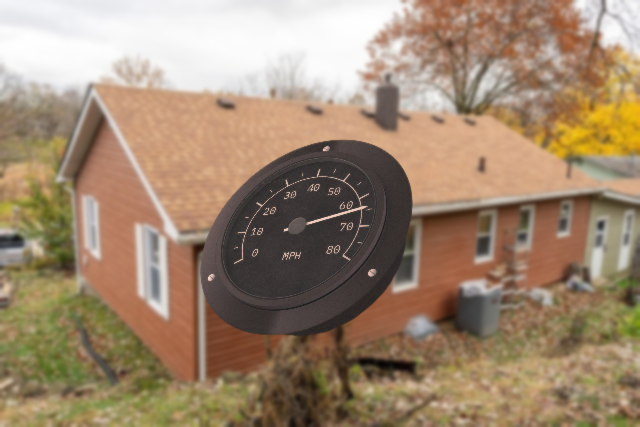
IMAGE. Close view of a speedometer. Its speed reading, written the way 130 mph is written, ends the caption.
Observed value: 65 mph
